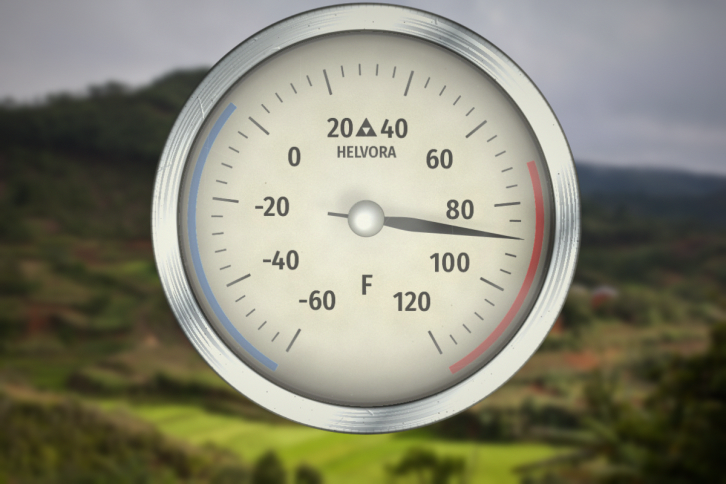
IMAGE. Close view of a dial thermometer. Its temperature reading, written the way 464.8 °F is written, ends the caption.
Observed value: 88 °F
